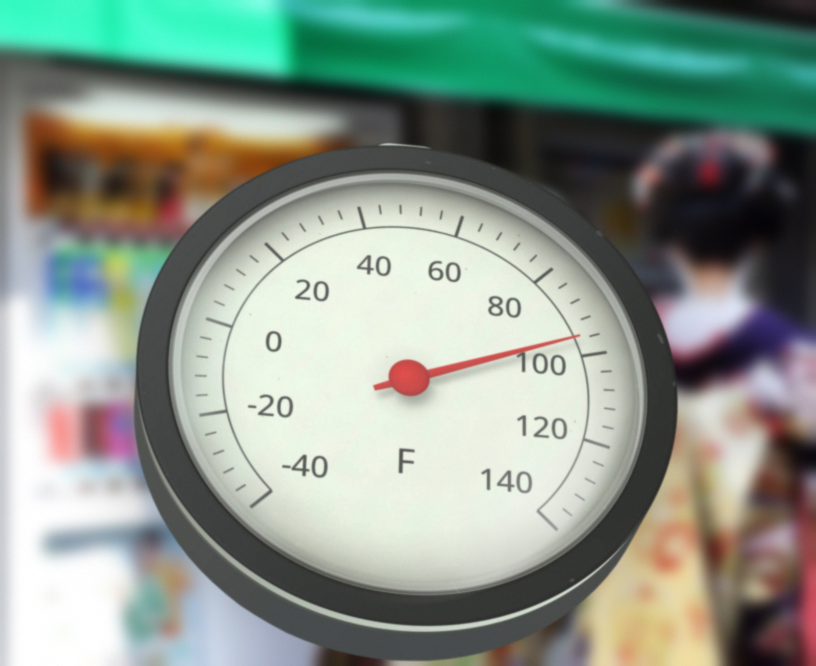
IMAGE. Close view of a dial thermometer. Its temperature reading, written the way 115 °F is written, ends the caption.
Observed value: 96 °F
